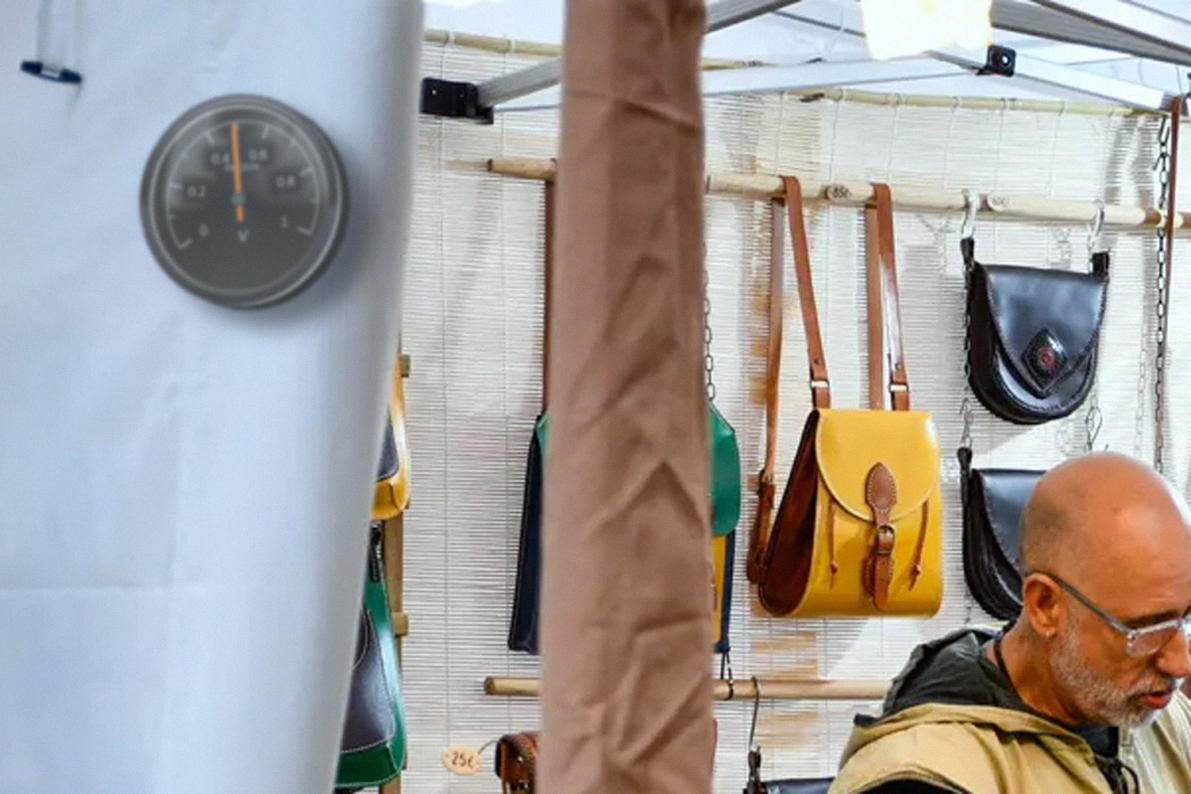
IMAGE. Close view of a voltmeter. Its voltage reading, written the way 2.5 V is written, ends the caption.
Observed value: 0.5 V
